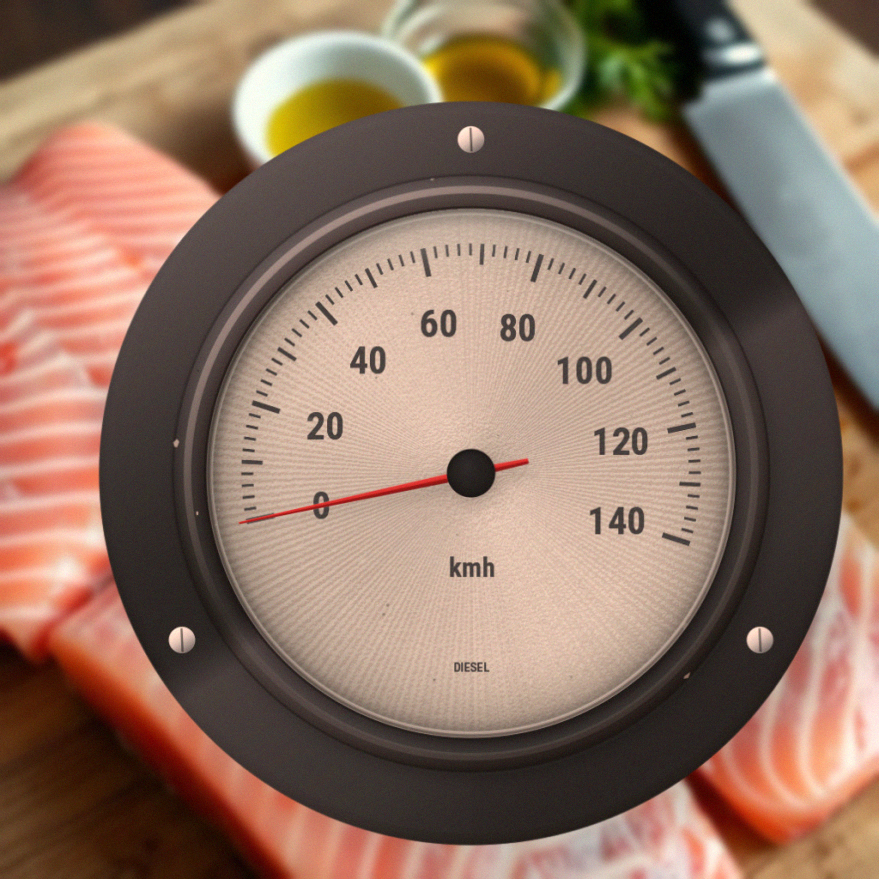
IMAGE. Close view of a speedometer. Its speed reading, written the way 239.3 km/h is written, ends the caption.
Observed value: 0 km/h
